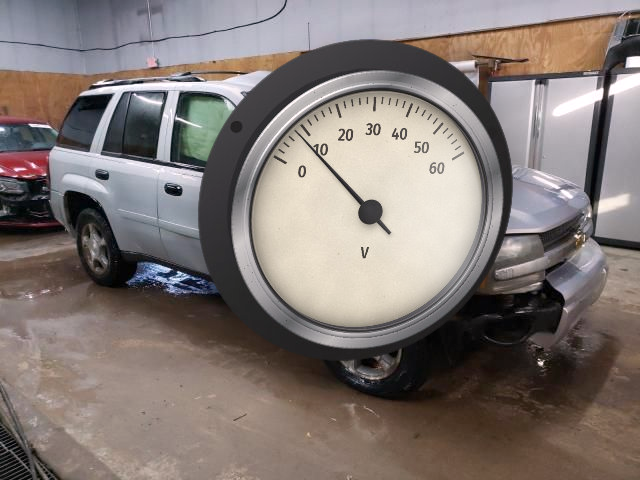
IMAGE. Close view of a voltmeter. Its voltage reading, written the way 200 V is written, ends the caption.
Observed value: 8 V
